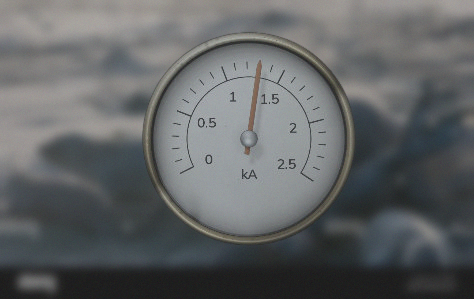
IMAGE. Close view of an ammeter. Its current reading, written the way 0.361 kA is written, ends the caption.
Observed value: 1.3 kA
